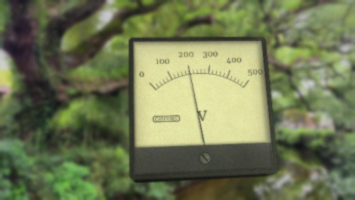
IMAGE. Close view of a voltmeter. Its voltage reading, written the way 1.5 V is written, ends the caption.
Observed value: 200 V
